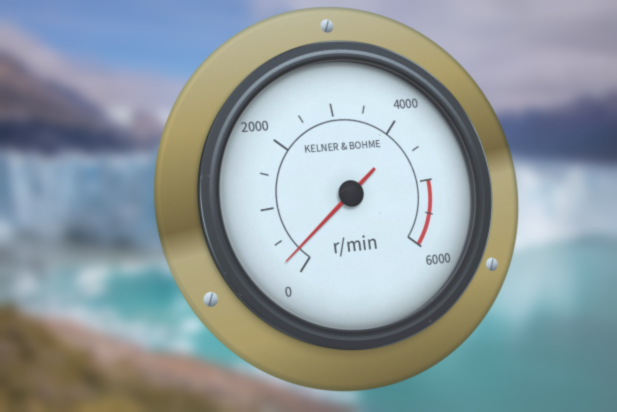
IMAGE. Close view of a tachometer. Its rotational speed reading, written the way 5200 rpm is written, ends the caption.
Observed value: 250 rpm
